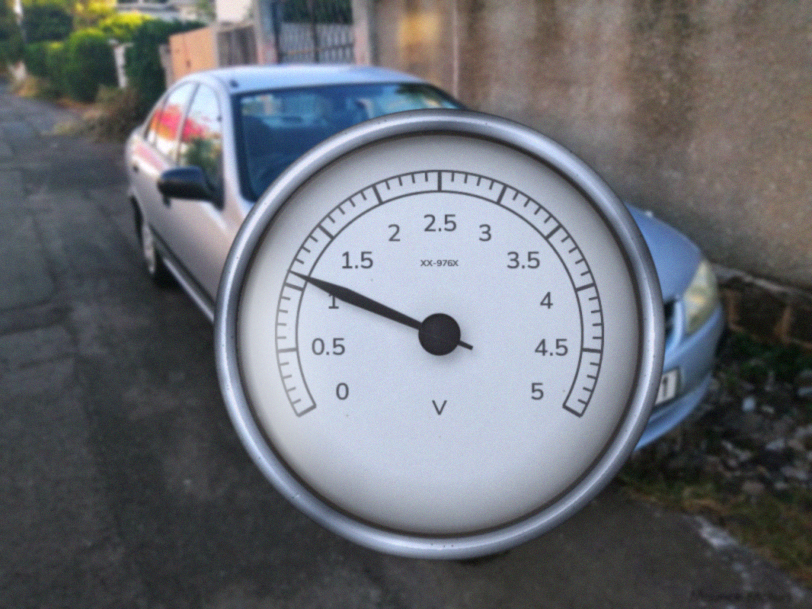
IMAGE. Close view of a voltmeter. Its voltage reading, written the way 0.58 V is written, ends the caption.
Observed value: 1.1 V
